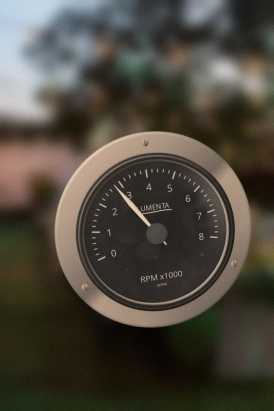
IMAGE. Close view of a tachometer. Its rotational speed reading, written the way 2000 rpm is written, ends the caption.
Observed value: 2800 rpm
